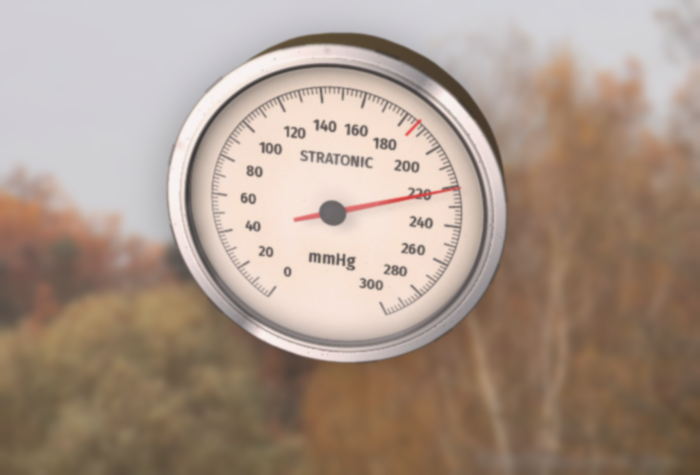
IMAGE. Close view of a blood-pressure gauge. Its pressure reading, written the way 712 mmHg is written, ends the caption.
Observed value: 220 mmHg
